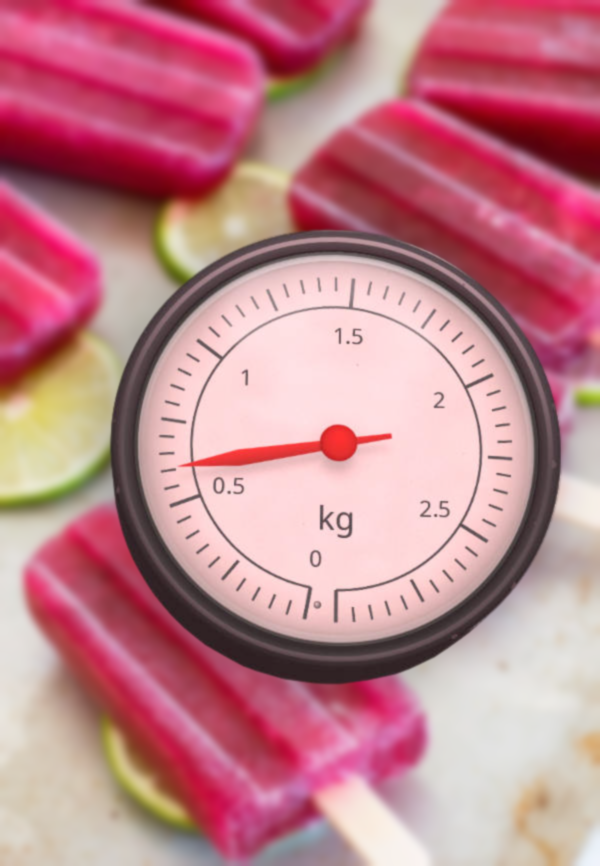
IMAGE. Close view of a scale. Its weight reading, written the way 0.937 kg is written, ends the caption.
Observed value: 0.6 kg
